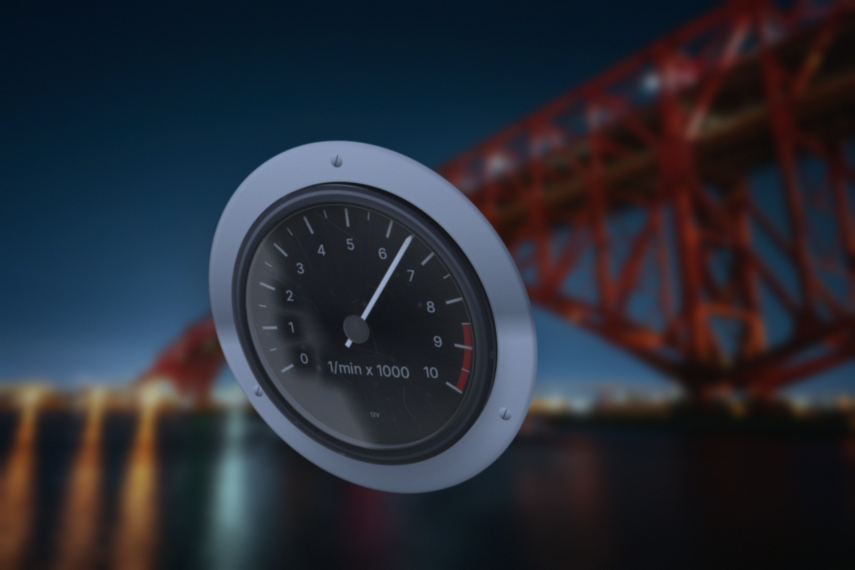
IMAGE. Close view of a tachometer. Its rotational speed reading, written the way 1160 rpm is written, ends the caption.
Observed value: 6500 rpm
